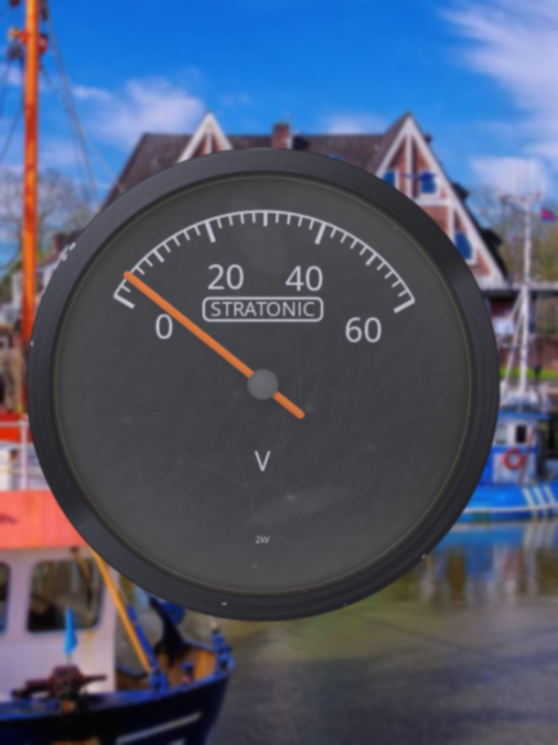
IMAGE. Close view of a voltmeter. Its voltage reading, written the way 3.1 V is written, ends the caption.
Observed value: 4 V
